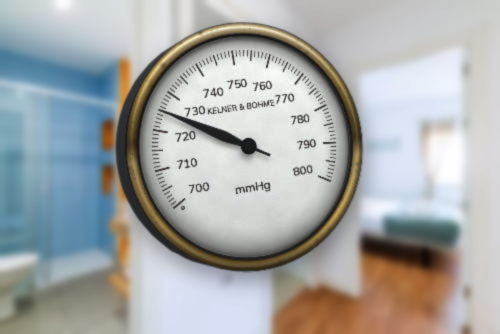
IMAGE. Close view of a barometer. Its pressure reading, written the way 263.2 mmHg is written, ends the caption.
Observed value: 725 mmHg
